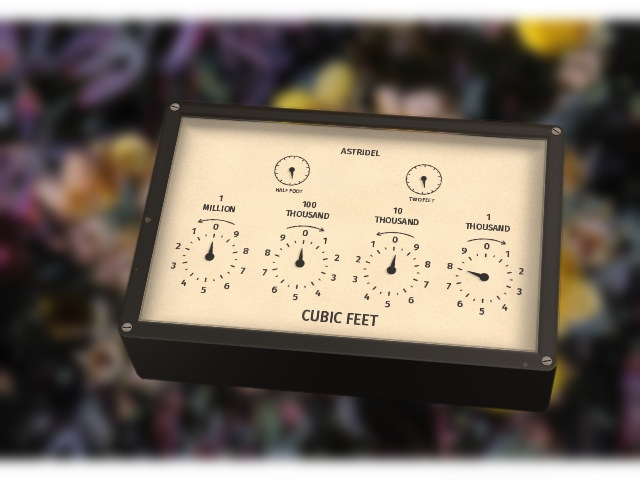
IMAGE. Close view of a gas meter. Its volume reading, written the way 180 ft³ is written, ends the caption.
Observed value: 999800 ft³
